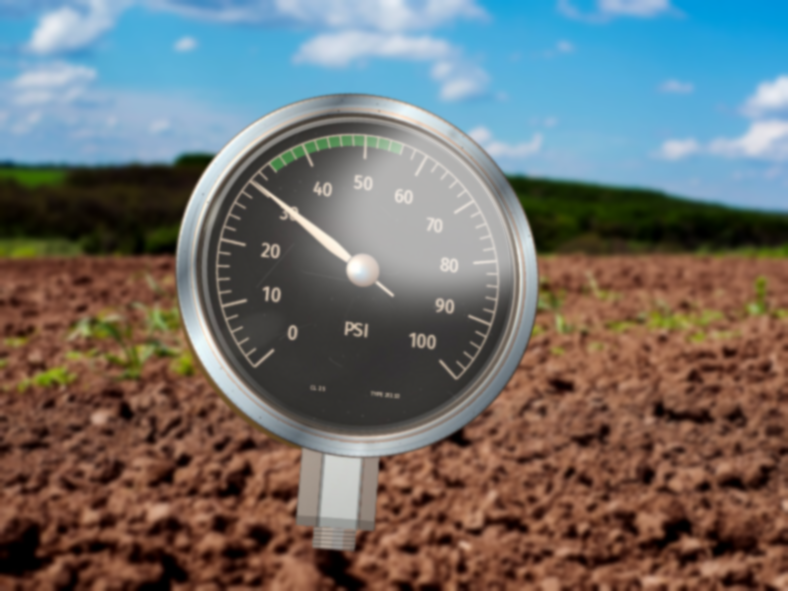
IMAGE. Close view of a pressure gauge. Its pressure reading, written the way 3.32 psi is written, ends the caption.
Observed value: 30 psi
